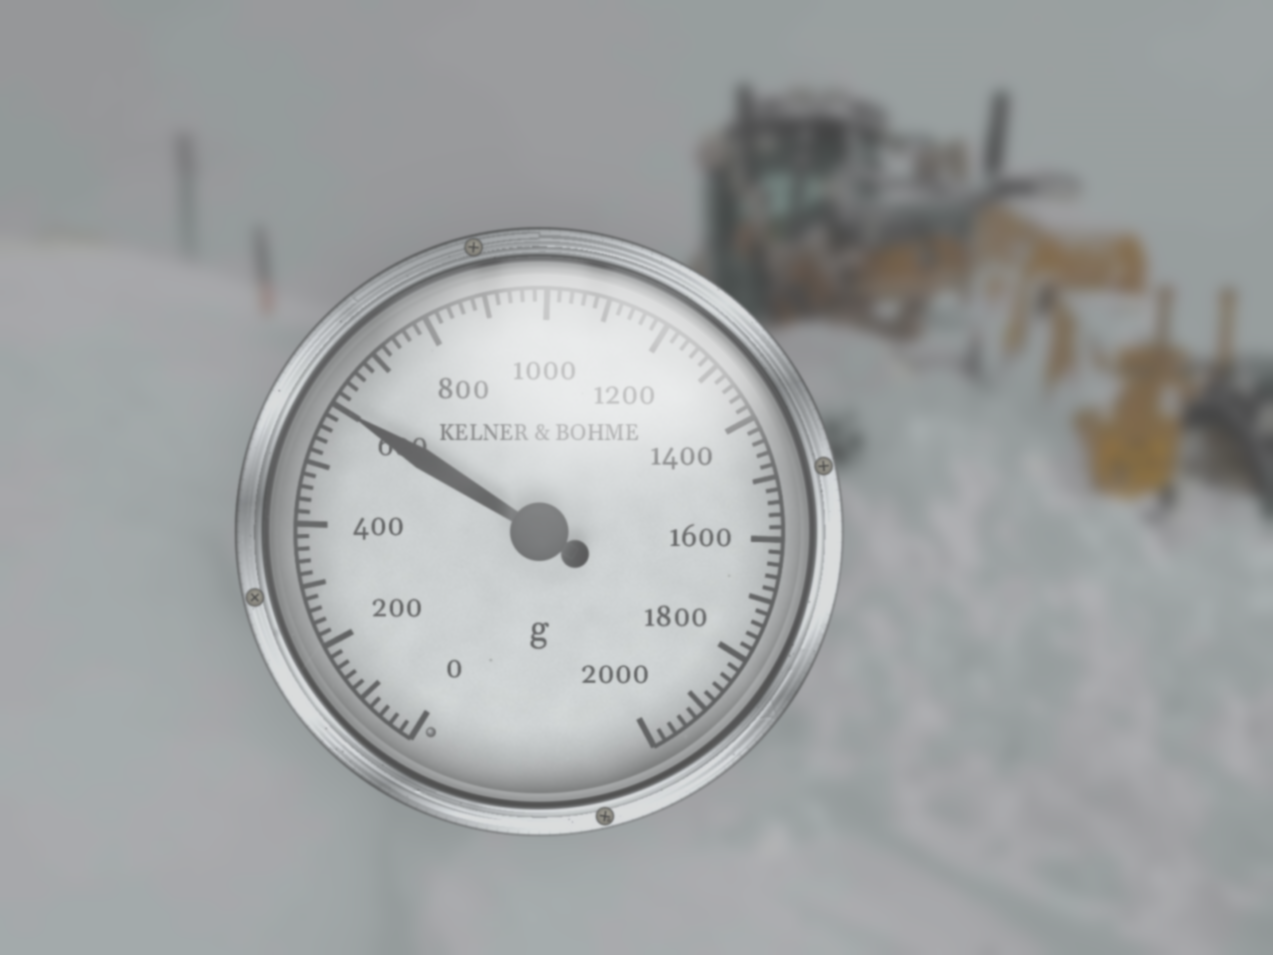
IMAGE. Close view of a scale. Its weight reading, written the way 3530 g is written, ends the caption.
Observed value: 600 g
